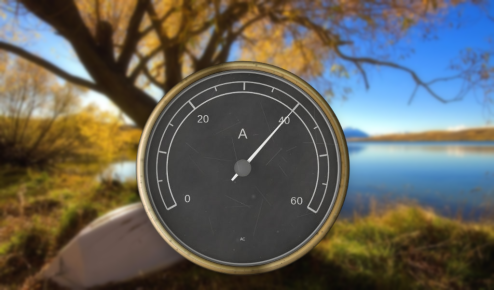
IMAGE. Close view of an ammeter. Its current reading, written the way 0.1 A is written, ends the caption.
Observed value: 40 A
